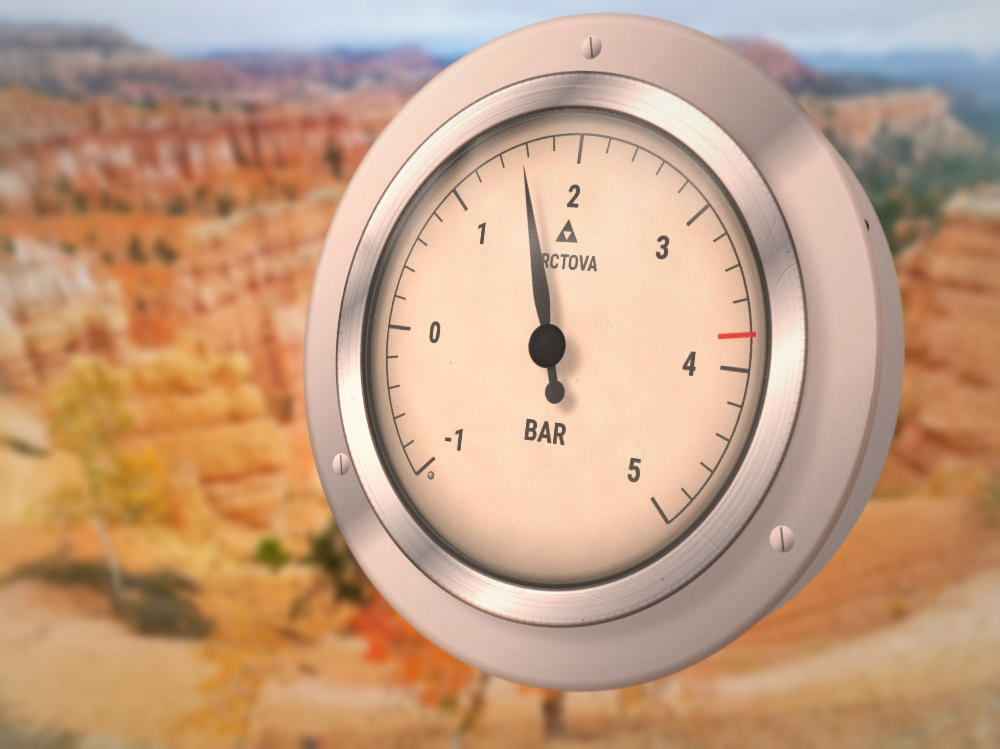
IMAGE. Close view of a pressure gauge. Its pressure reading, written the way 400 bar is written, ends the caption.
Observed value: 1.6 bar
